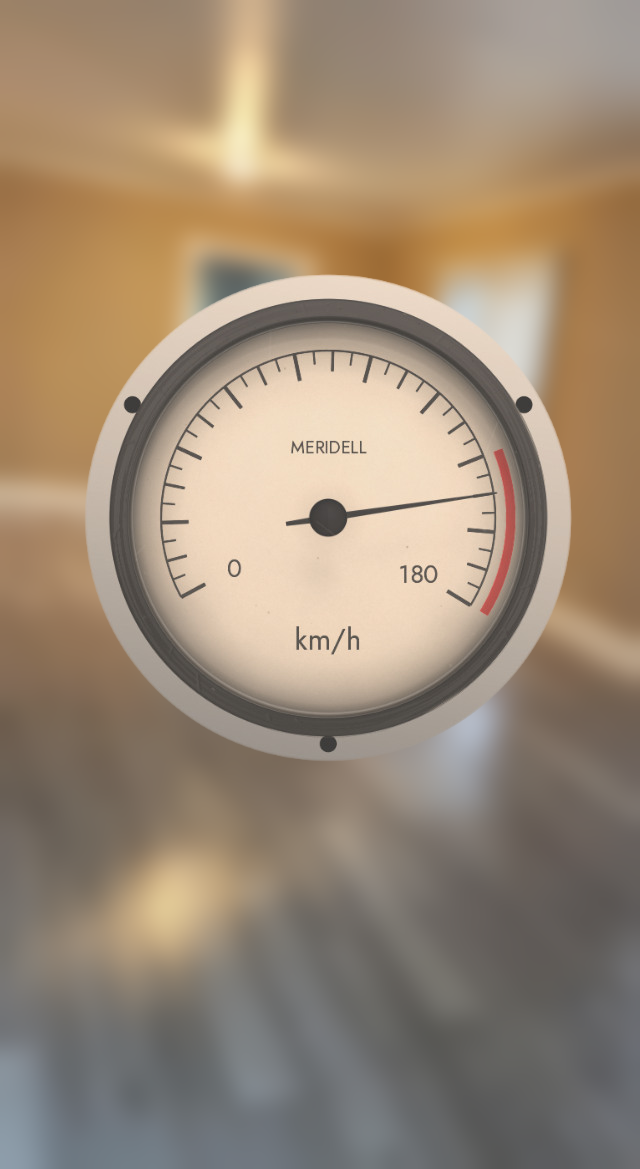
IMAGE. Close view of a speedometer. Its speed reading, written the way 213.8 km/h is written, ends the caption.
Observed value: 150 km/h
